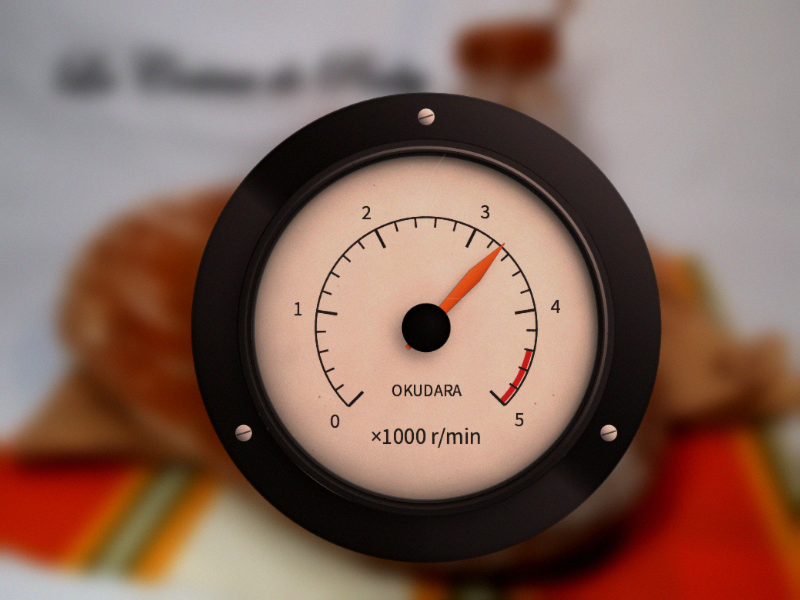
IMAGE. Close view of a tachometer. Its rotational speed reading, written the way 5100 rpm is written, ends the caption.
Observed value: 3300 rpm
